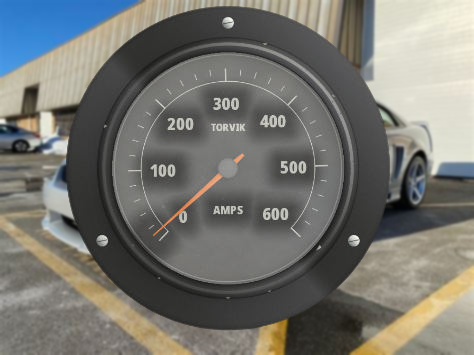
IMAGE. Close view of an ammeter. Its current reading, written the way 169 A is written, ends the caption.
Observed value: 10 A
